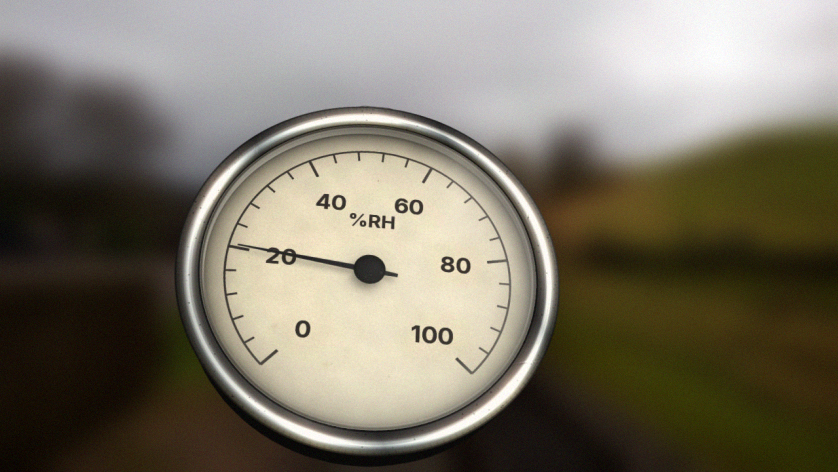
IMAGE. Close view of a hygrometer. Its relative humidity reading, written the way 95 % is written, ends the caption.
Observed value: 20 %
